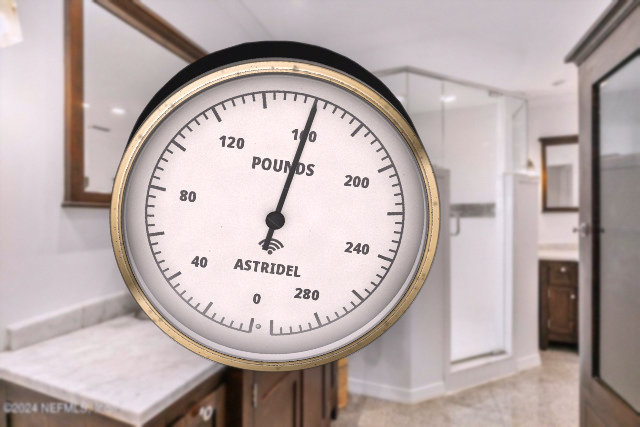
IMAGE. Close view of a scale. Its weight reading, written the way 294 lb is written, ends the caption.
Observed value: 160 lb
